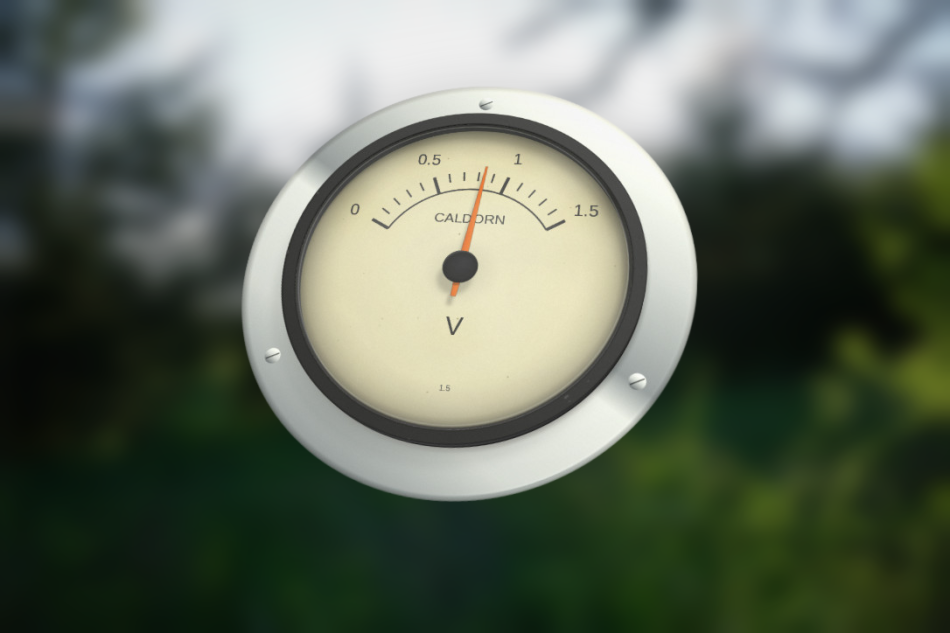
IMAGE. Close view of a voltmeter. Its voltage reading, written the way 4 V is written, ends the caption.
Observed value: 0.85 V
